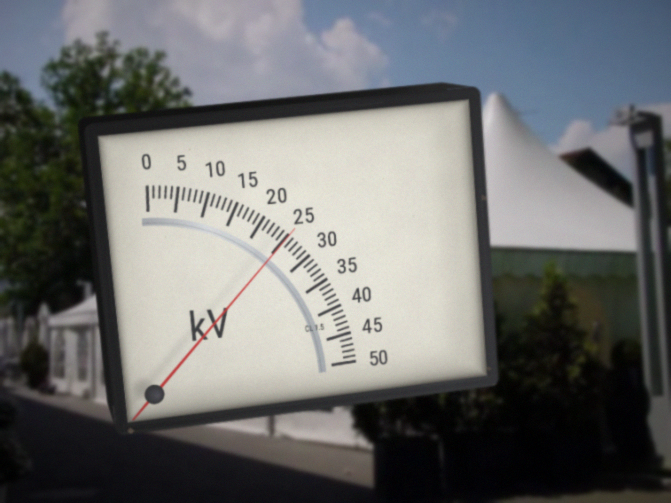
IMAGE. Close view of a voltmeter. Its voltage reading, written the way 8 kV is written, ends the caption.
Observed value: 25 kV
